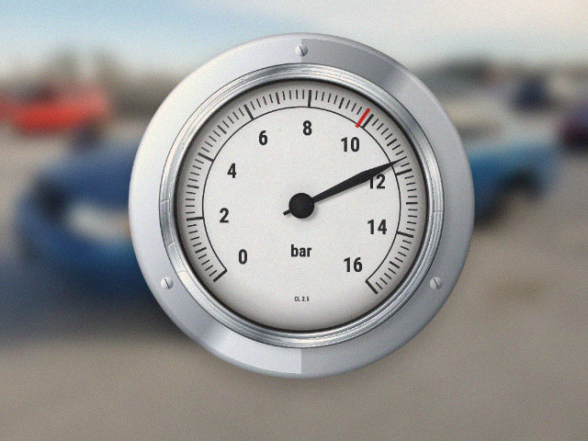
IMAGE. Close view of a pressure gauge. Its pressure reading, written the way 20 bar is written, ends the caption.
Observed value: 11.6 bar
